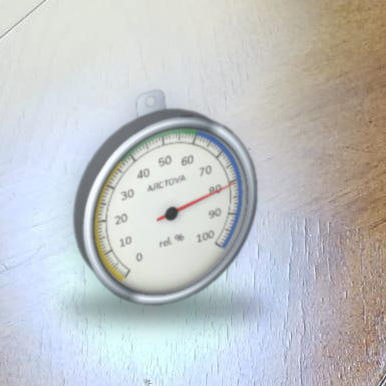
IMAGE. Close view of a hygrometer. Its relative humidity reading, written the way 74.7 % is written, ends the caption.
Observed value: 80 %
